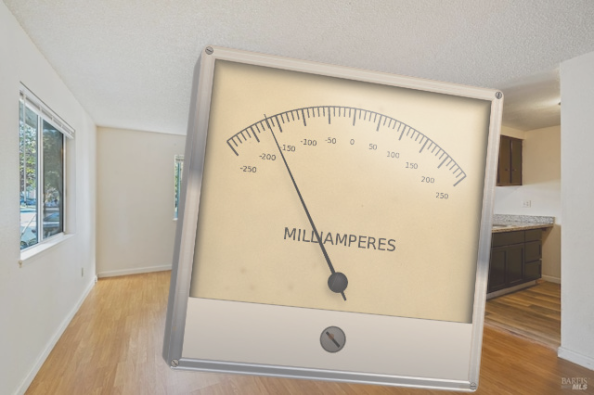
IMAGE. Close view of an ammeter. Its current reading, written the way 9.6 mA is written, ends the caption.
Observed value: -170 mA
